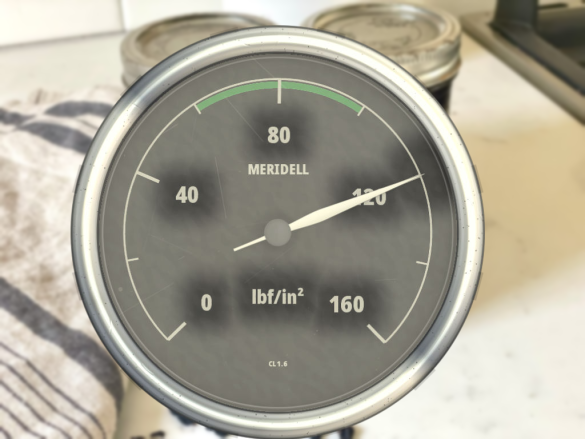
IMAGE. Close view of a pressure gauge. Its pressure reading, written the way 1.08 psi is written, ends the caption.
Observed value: 120 psi
